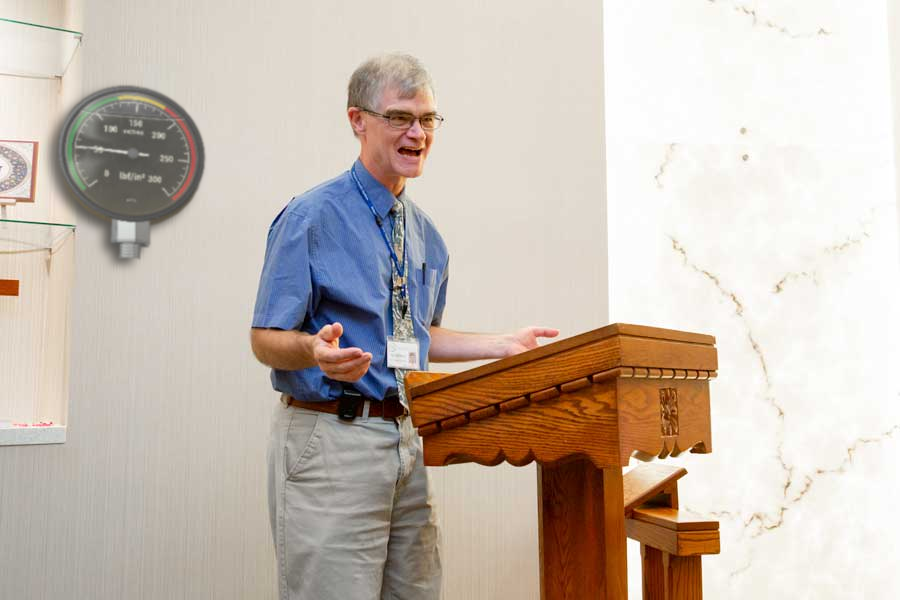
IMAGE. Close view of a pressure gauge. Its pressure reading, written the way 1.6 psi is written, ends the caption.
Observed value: 50 psi
